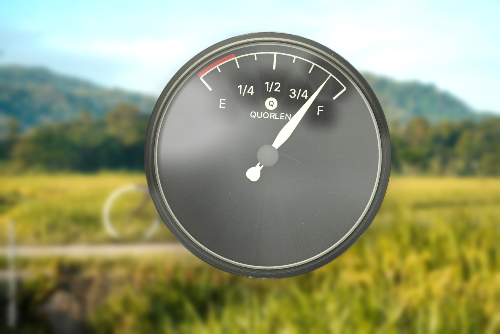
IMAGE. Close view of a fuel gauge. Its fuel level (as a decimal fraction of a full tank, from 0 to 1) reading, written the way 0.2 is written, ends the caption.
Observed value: 0.875
